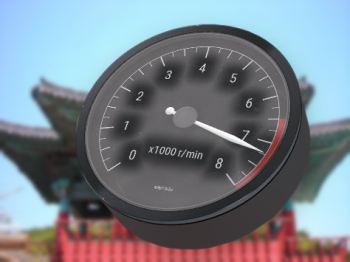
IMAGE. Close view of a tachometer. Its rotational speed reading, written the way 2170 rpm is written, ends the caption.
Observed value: 7250 rpm
